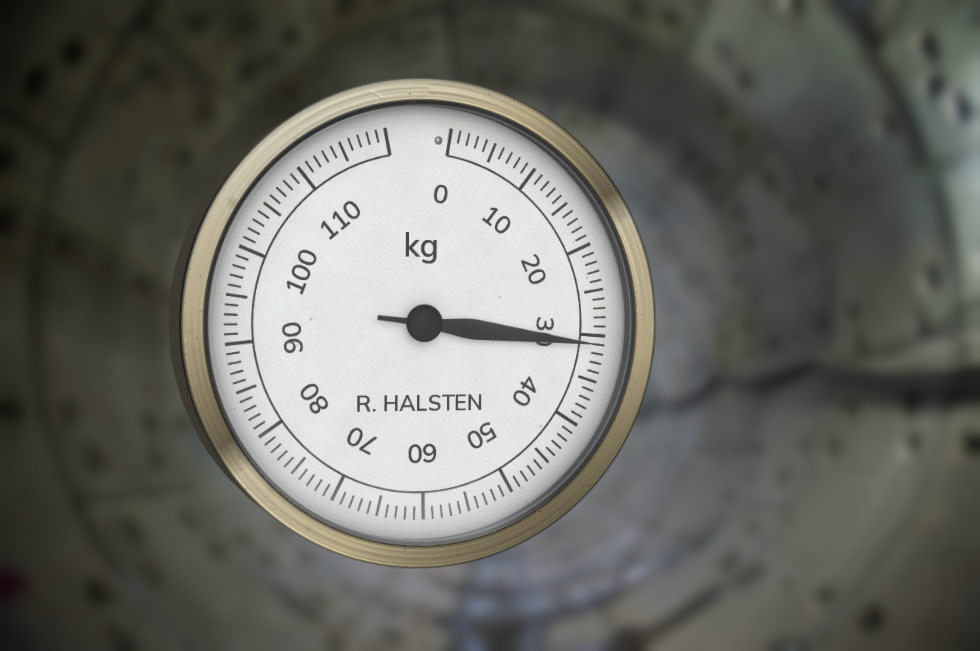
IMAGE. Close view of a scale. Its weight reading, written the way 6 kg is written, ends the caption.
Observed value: 31 kg
